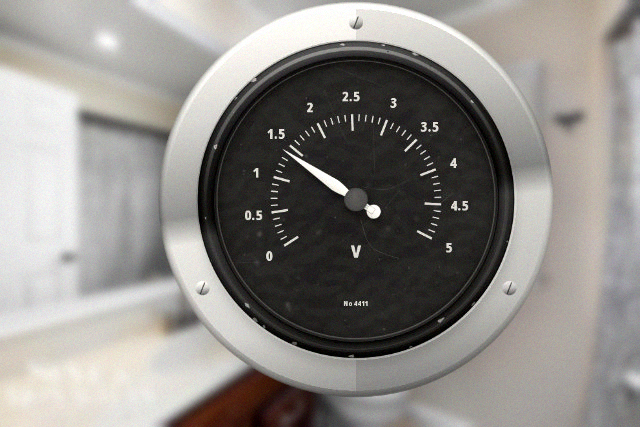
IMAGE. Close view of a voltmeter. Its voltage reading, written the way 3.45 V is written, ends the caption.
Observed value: 1.4 V
